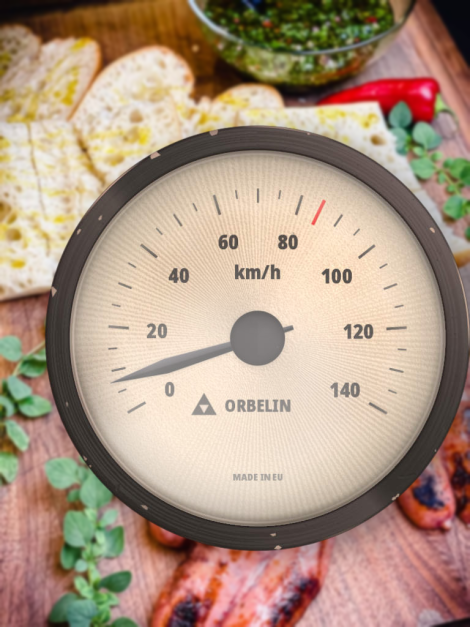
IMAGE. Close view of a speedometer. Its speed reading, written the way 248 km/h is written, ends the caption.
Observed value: 7.5 km/h
